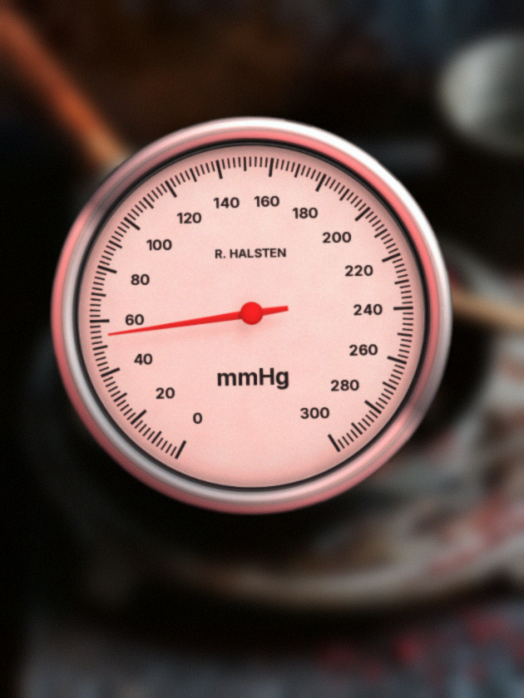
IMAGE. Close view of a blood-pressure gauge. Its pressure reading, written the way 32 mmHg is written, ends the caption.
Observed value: 54 mmHg
